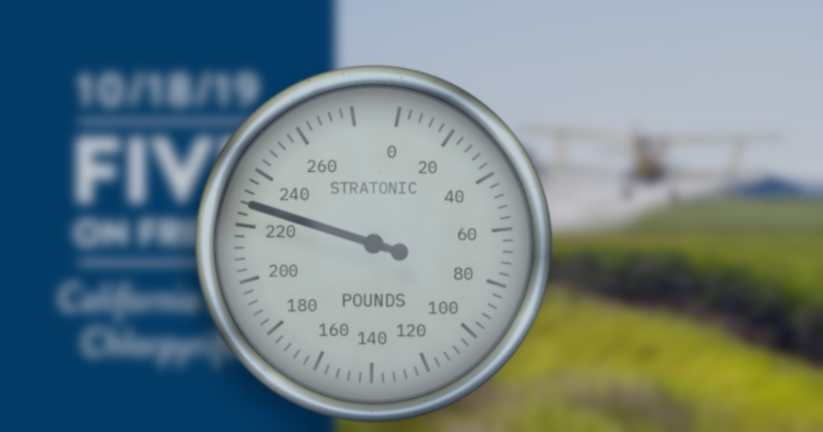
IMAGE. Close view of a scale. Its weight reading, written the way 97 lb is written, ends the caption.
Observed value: 228 lb
